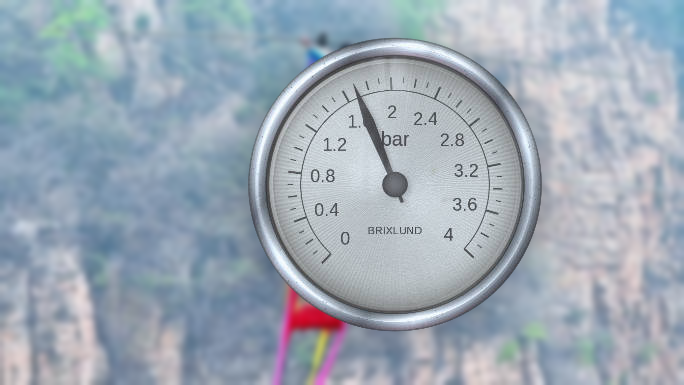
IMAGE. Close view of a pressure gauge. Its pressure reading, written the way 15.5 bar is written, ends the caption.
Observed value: 1.7 bar
